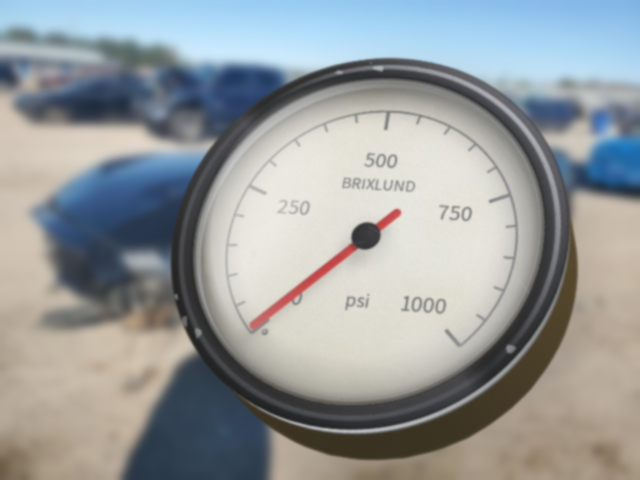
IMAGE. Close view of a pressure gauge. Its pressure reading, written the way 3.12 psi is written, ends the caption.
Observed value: 0 psi
